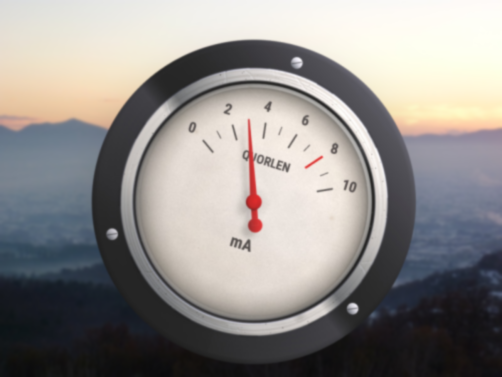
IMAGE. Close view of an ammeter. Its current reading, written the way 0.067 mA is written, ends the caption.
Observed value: 3 mA
